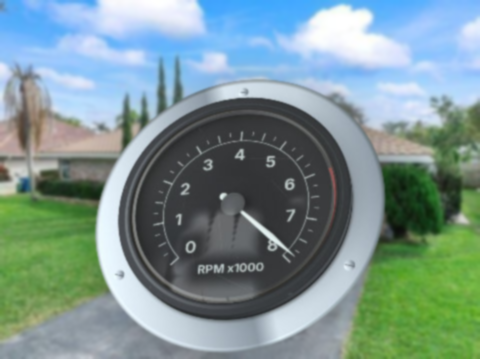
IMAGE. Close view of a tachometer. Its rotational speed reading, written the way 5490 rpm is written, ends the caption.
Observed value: 7875 rpm
